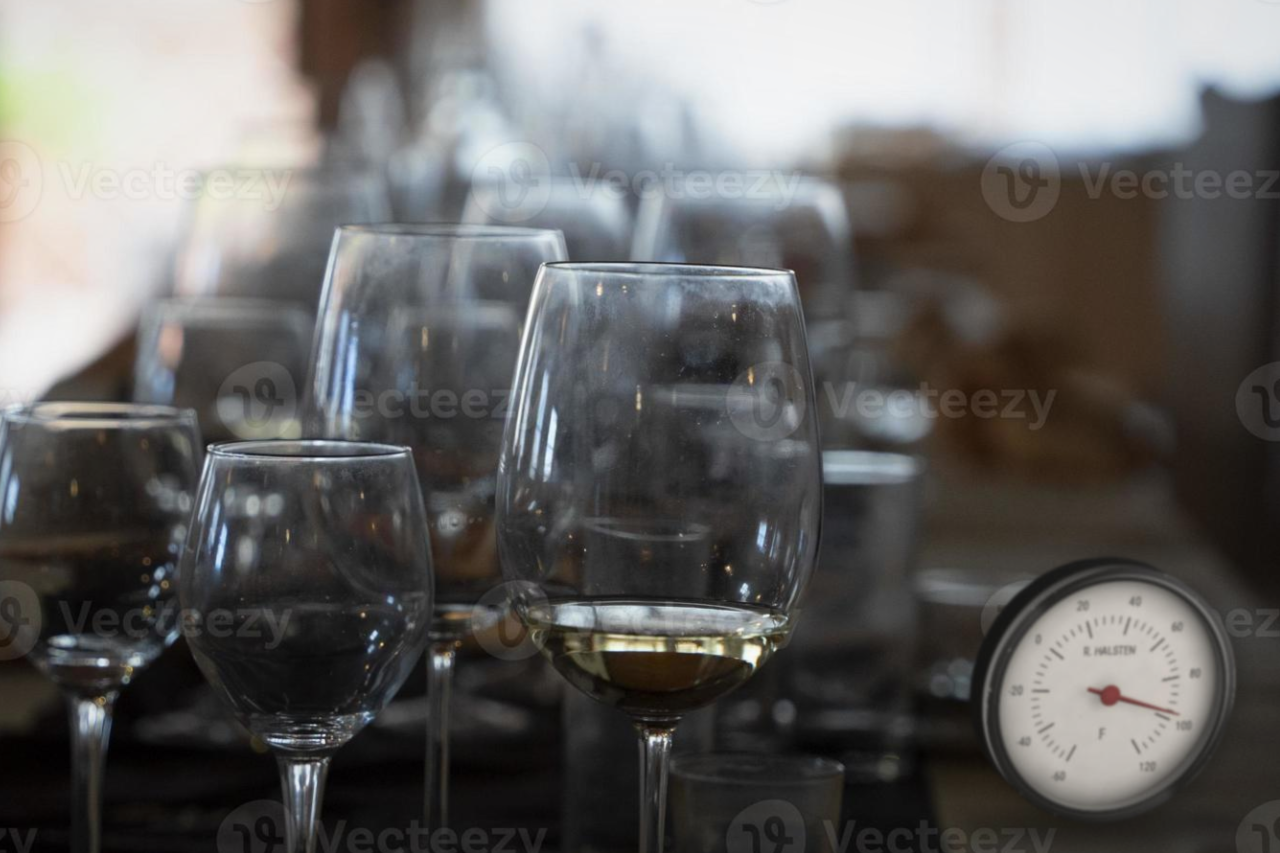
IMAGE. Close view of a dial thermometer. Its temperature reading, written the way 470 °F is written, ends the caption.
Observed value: 96 °F
